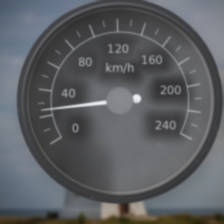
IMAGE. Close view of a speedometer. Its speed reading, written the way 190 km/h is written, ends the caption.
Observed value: 25 km/h
